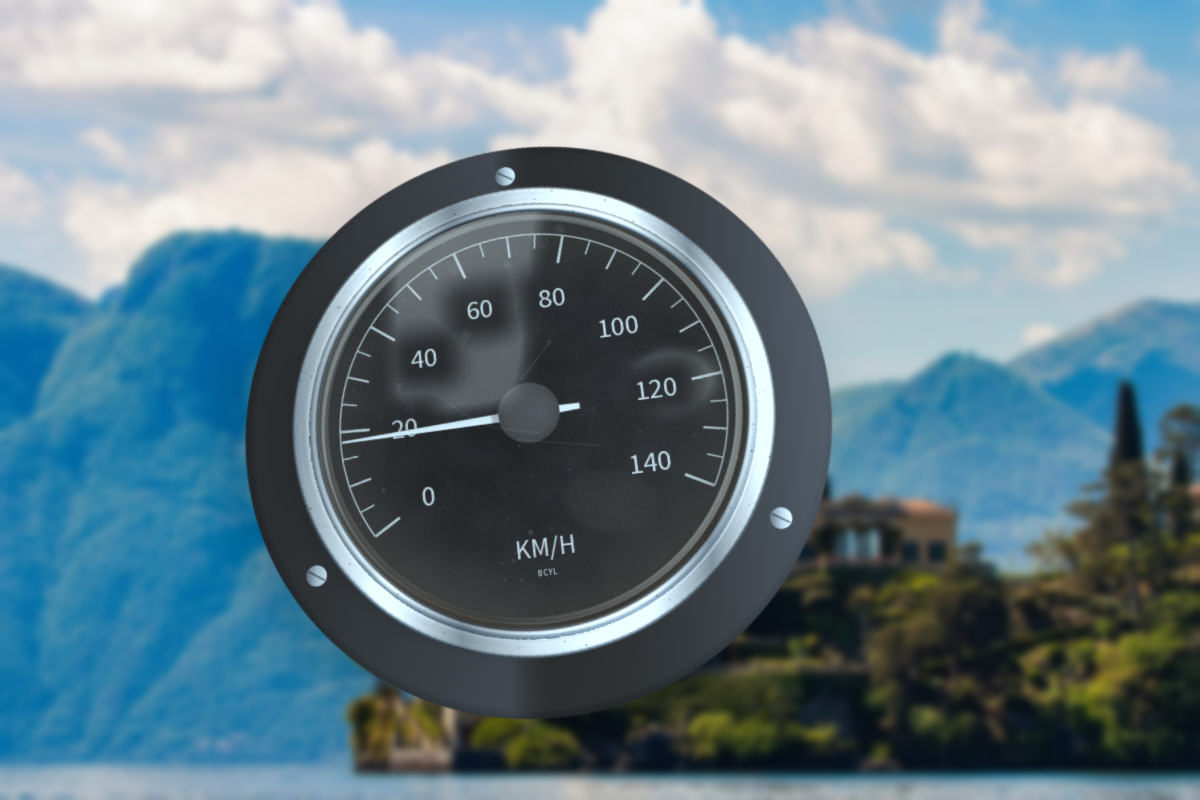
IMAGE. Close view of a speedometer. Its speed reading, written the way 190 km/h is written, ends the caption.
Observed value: 17.5 km/h
